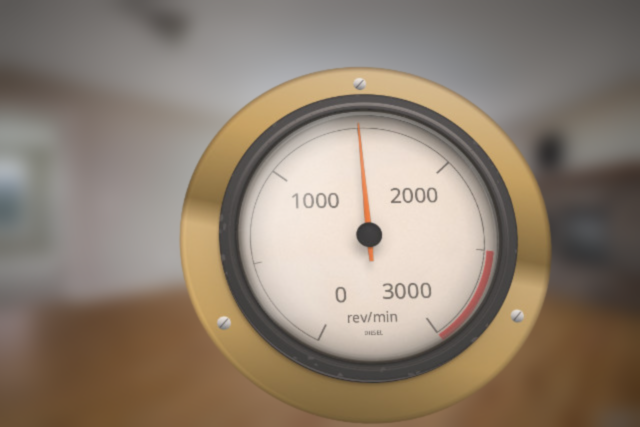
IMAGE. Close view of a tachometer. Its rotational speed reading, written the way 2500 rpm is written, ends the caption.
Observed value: 1500 rpm
